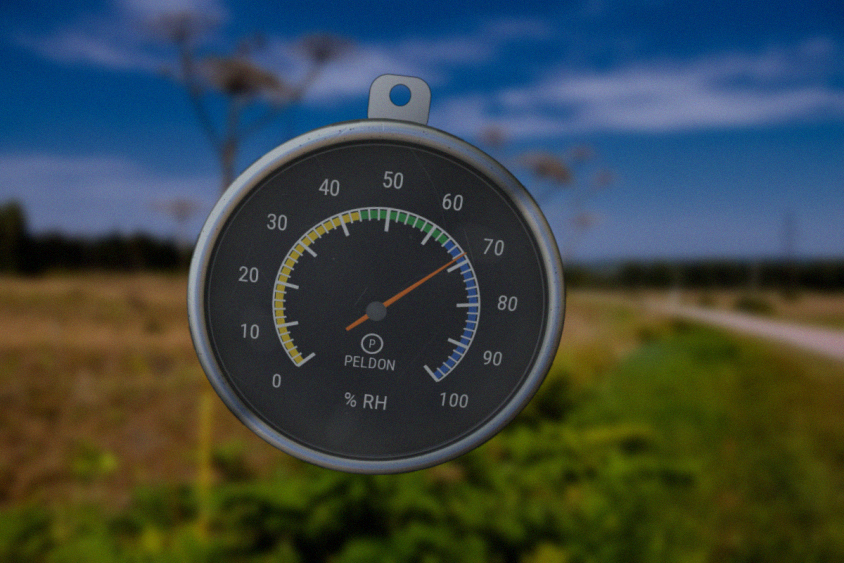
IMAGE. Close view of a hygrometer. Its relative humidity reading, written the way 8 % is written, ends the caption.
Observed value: 68 %
